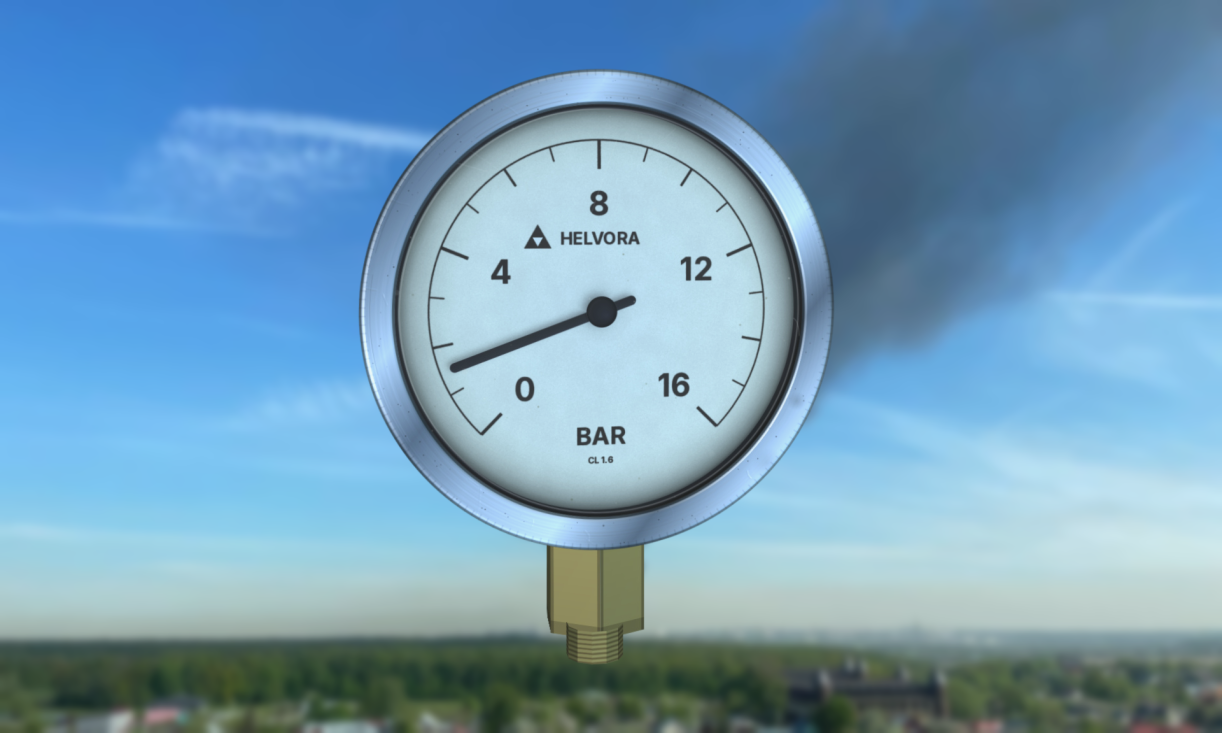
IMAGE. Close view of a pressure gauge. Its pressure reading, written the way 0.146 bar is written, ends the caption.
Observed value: 1.5 bar
